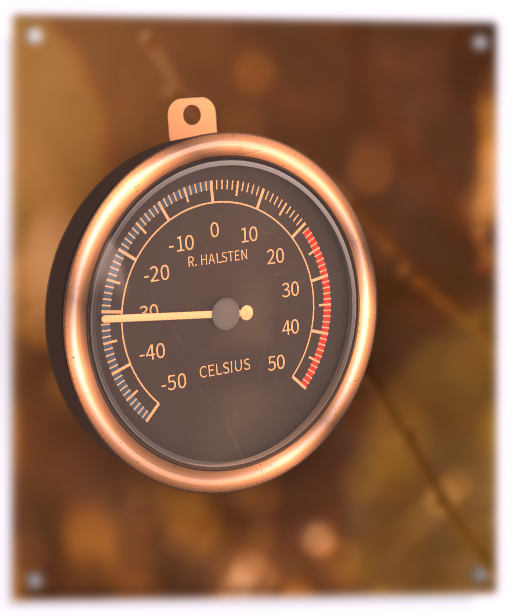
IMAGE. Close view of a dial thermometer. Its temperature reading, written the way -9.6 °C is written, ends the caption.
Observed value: -31 °C
